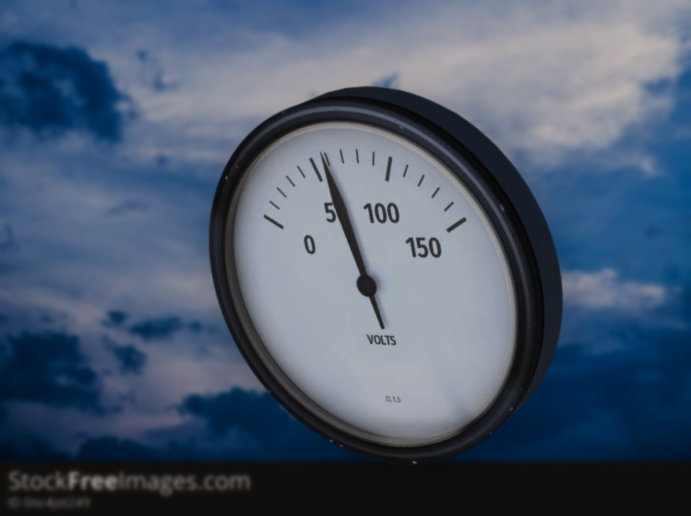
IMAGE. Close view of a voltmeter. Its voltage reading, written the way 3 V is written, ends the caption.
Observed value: 60 V
